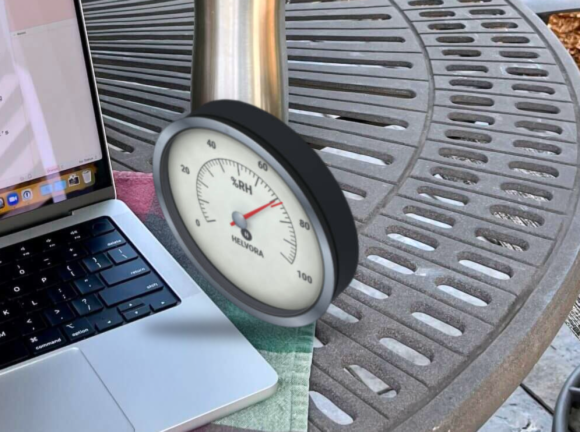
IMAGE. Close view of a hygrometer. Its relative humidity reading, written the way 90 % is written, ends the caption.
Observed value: 70 %
